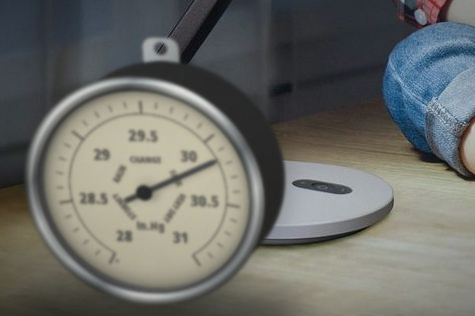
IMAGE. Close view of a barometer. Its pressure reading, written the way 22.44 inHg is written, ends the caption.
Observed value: 30.15 inHg
